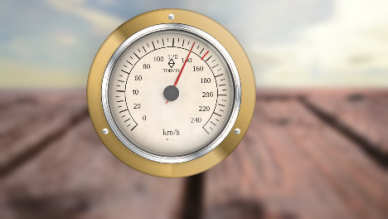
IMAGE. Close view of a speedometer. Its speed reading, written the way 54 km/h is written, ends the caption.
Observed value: 140 km/h
